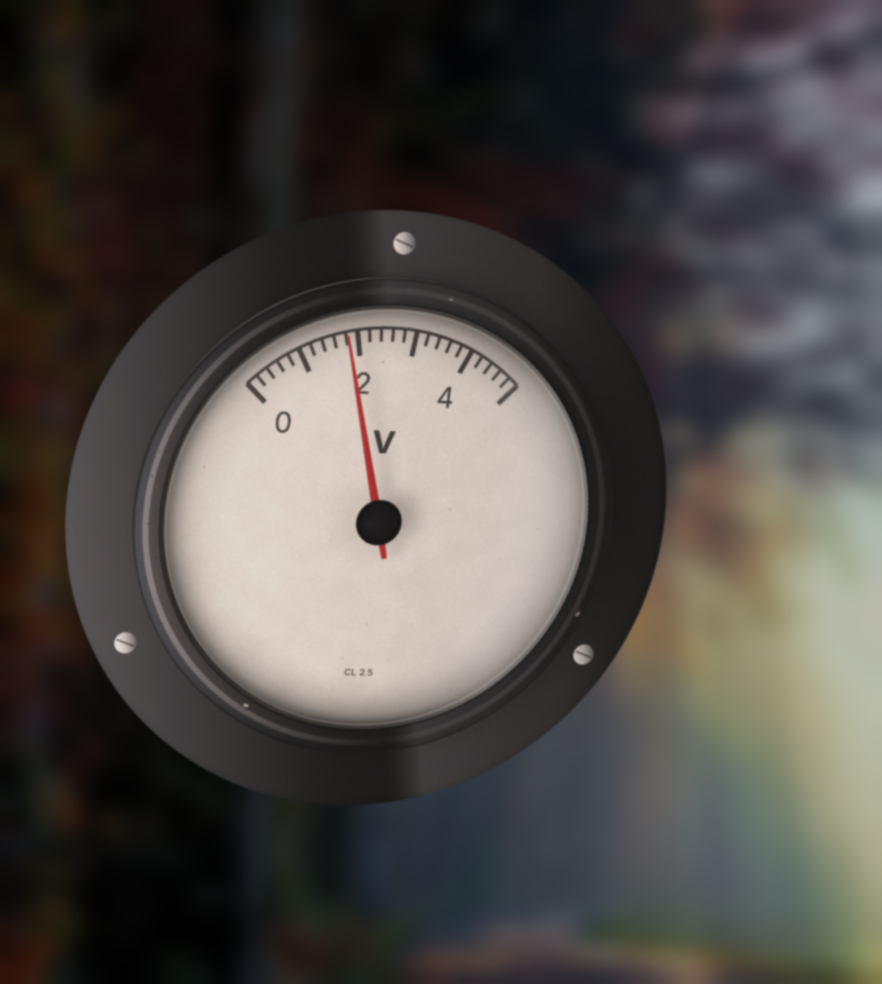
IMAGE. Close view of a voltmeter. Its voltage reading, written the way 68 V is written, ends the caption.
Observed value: 1.8 V
